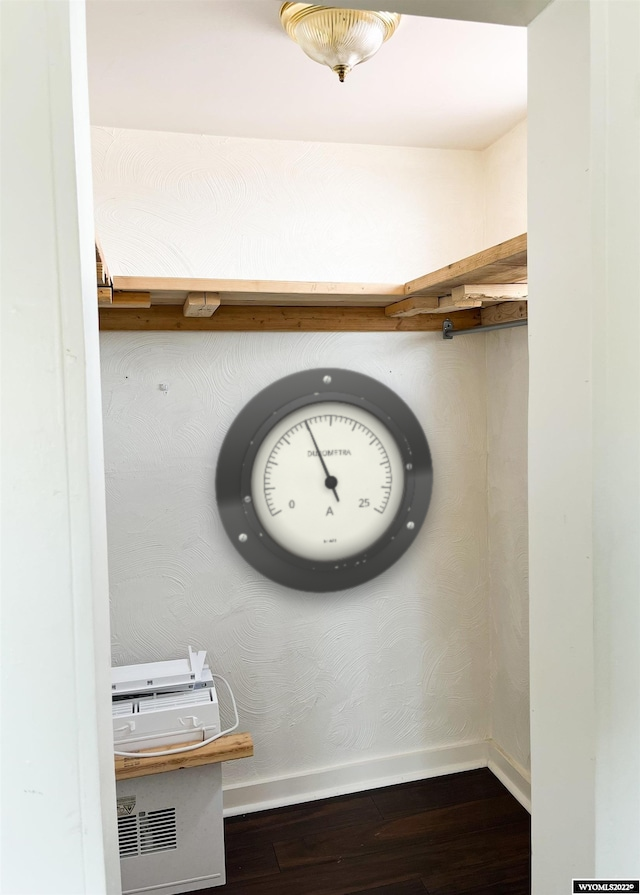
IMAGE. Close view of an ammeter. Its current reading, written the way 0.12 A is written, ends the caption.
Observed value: 10 A
